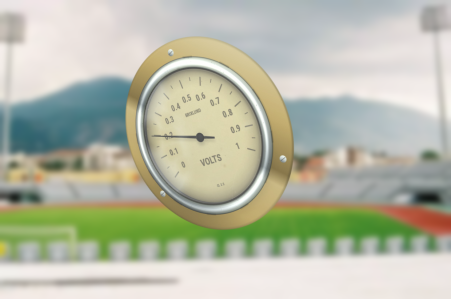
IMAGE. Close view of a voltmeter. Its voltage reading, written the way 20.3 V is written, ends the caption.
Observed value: 0.2 V
